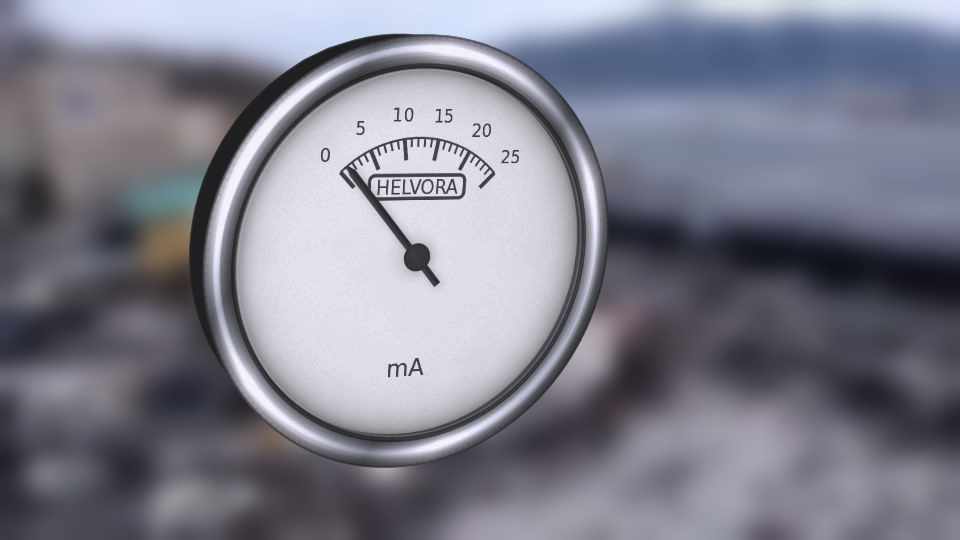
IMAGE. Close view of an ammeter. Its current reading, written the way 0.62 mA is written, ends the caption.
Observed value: 1 mA
